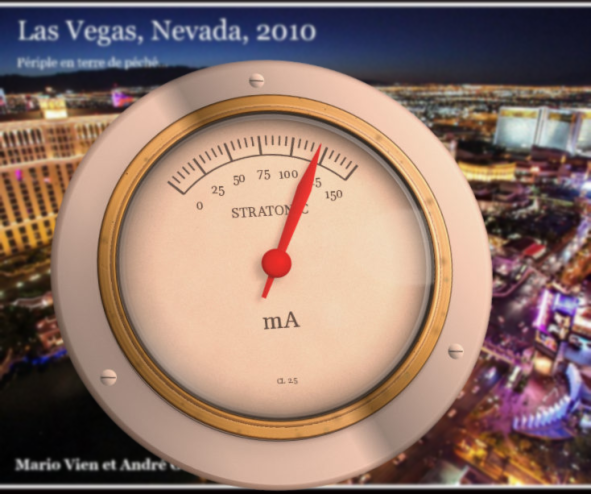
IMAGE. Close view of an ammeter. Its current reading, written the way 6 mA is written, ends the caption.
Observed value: 120 mA
